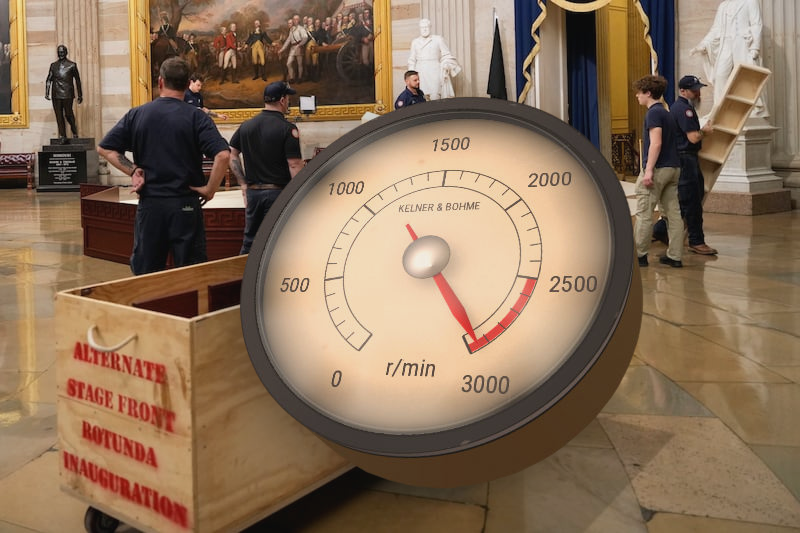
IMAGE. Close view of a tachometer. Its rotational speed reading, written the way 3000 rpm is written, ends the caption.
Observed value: 2950 rpm
